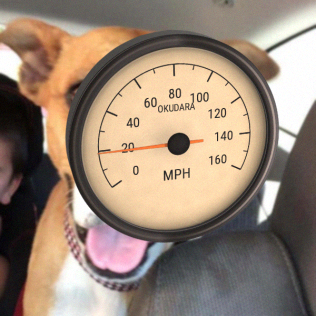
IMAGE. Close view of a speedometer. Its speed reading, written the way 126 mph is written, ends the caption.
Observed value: 20 mph
